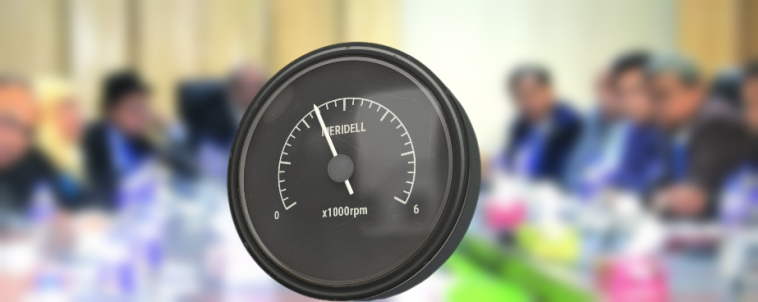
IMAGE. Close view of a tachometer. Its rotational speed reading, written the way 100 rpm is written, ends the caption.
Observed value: 2400 rpm
